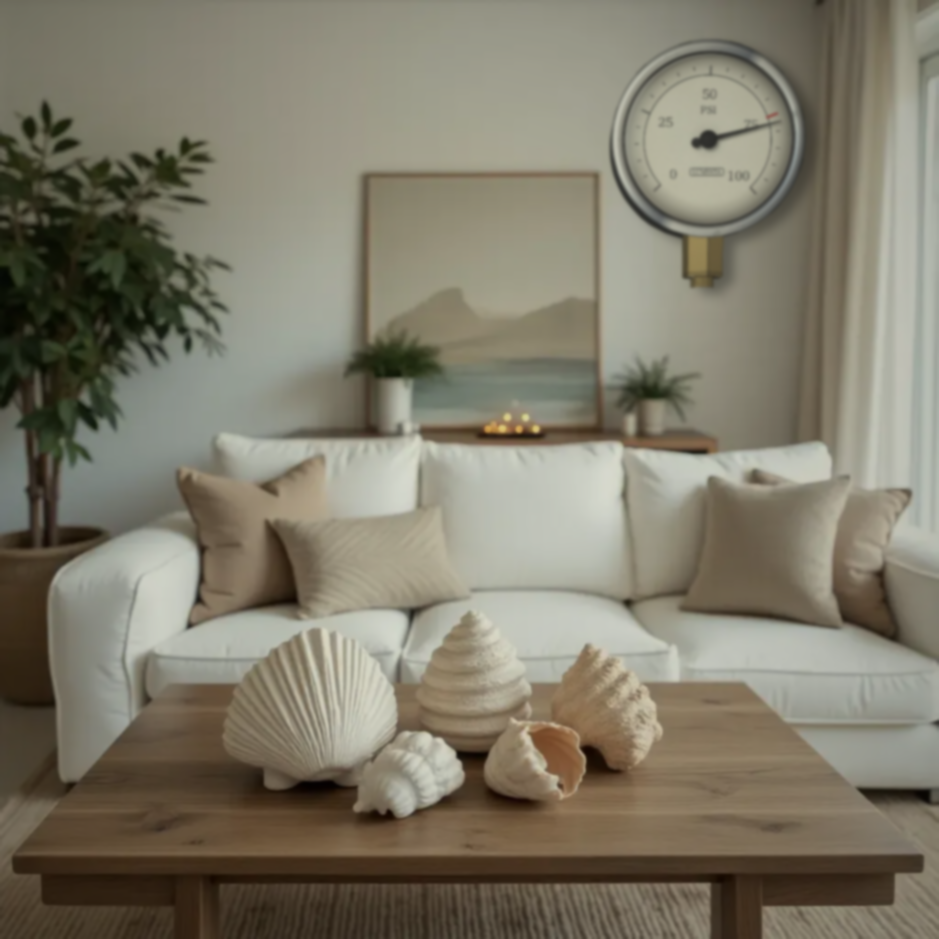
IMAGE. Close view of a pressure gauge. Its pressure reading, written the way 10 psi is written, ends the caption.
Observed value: 77.5 psi
